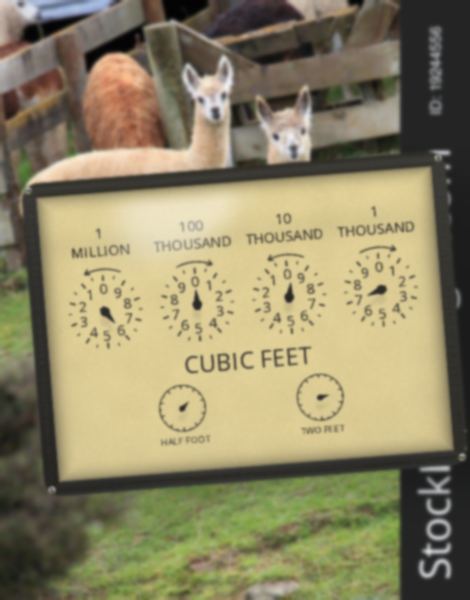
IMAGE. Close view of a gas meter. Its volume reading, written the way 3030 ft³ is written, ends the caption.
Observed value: 599700 ft³
